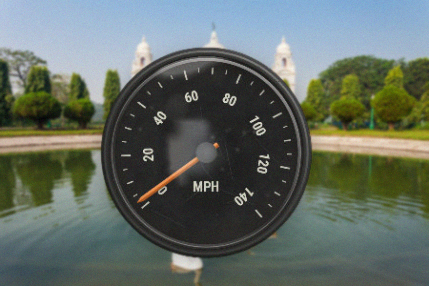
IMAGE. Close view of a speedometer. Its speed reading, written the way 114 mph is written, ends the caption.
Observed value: 2.5 mph
